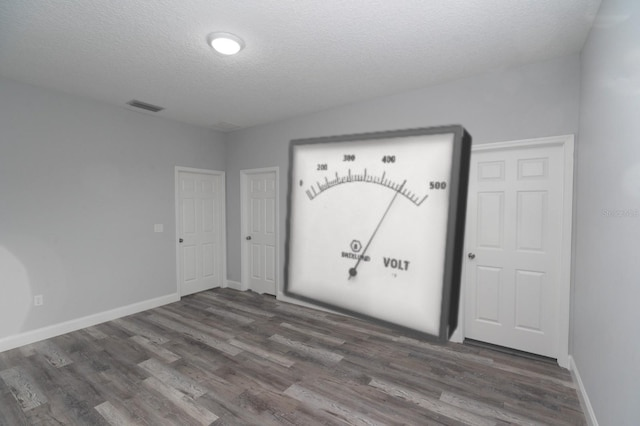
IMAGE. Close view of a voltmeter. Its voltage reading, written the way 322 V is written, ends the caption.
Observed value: 450 V
